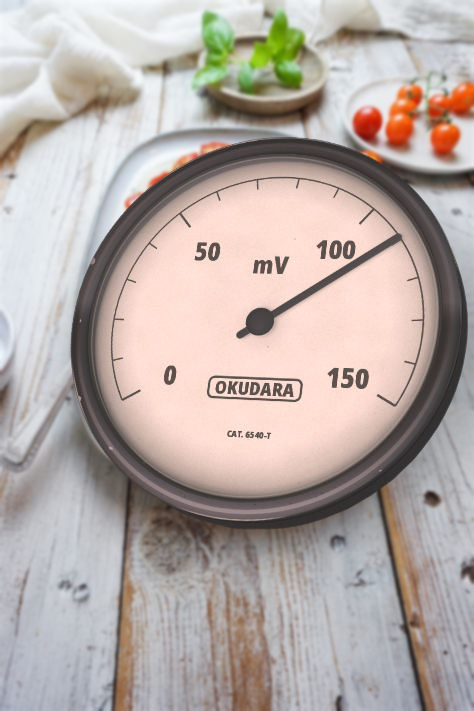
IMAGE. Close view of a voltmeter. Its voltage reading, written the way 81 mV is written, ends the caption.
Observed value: 110 mV
